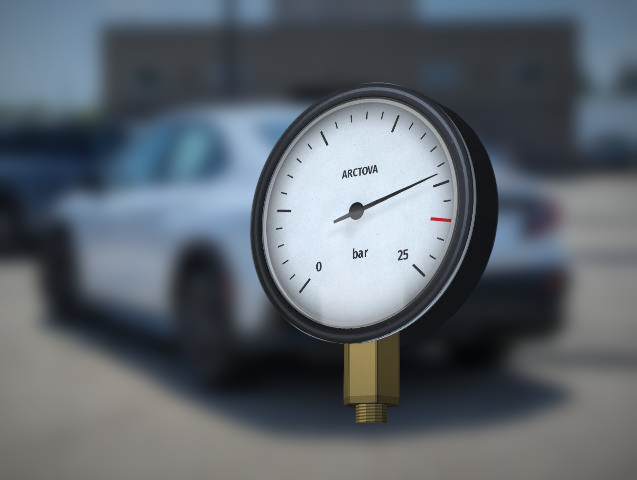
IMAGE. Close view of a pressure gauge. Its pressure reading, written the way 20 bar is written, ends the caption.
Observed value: 19.5 bar
